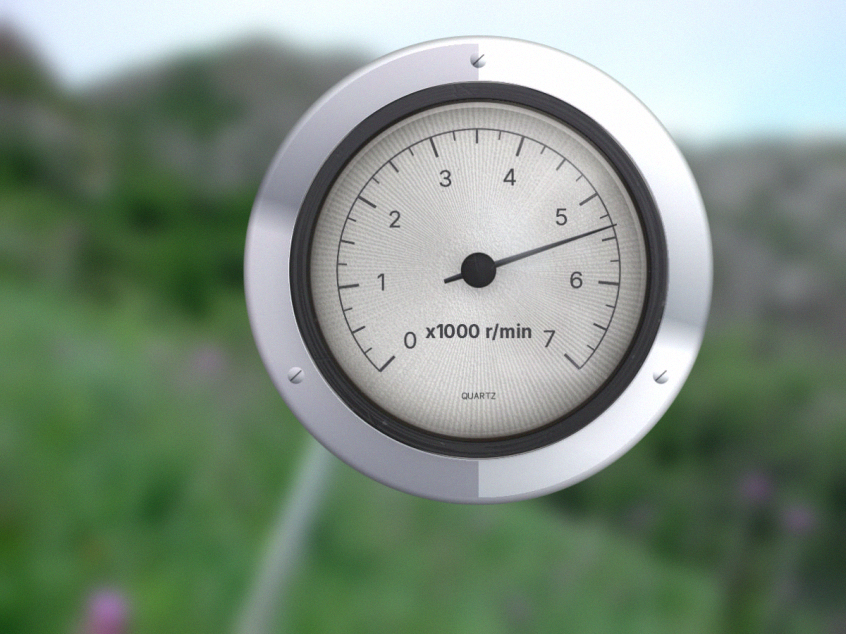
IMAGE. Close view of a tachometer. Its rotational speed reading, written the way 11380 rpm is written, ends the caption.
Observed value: 5375 rpm
